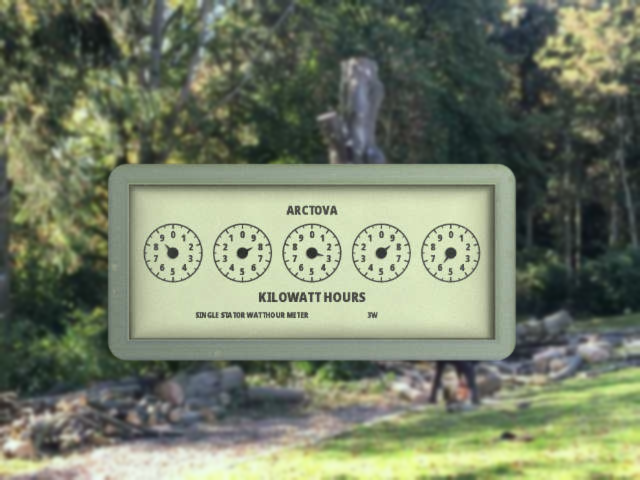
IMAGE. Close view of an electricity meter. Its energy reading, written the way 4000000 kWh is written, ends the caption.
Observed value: 88286 kWh
